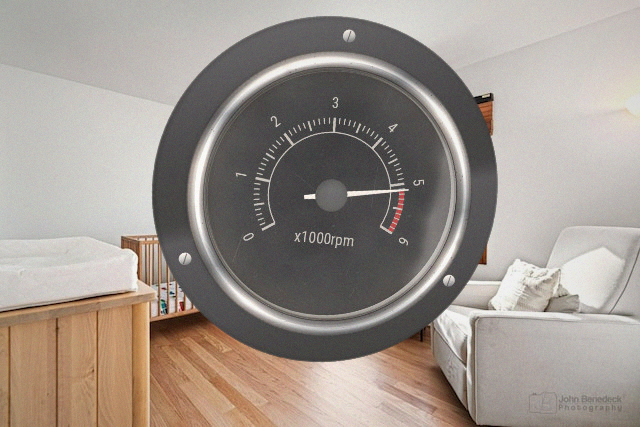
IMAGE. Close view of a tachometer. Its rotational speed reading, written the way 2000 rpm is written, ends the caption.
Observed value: 5100 rpm
